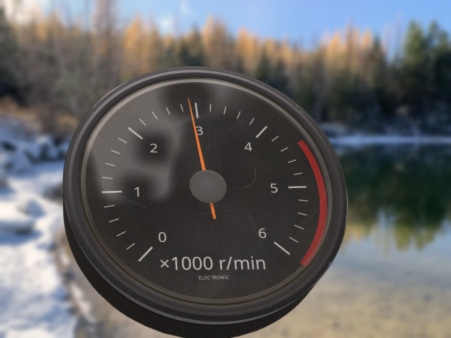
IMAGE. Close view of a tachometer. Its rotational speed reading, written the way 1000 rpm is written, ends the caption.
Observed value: 2900 rpm
